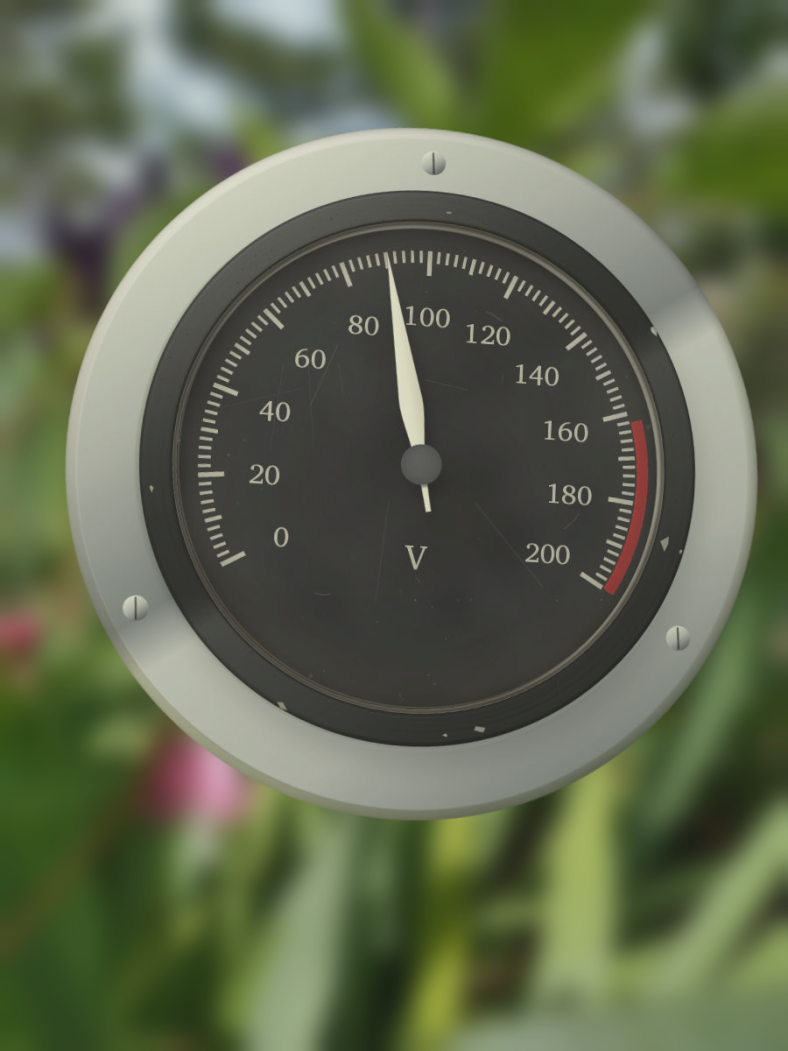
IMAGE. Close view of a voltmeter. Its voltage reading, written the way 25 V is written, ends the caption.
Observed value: 90 V
